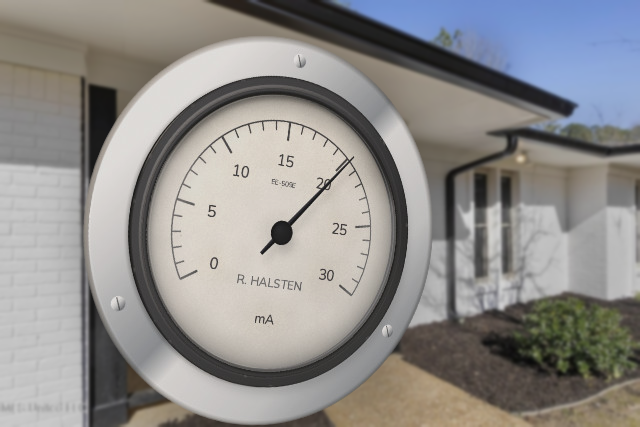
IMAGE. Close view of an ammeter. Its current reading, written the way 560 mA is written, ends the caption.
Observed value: 20 mA
